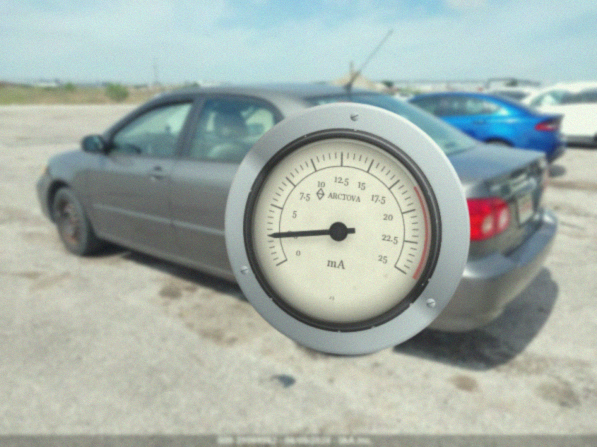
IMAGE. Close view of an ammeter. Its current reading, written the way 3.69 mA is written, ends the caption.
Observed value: 2.5 mA
